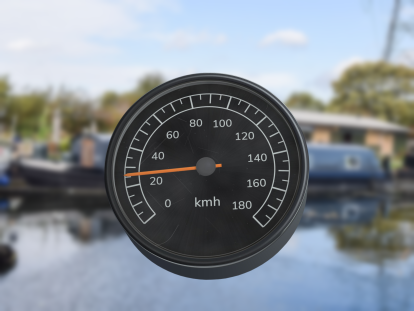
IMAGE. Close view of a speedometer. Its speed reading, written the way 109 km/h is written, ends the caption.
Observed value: 25 km/h
